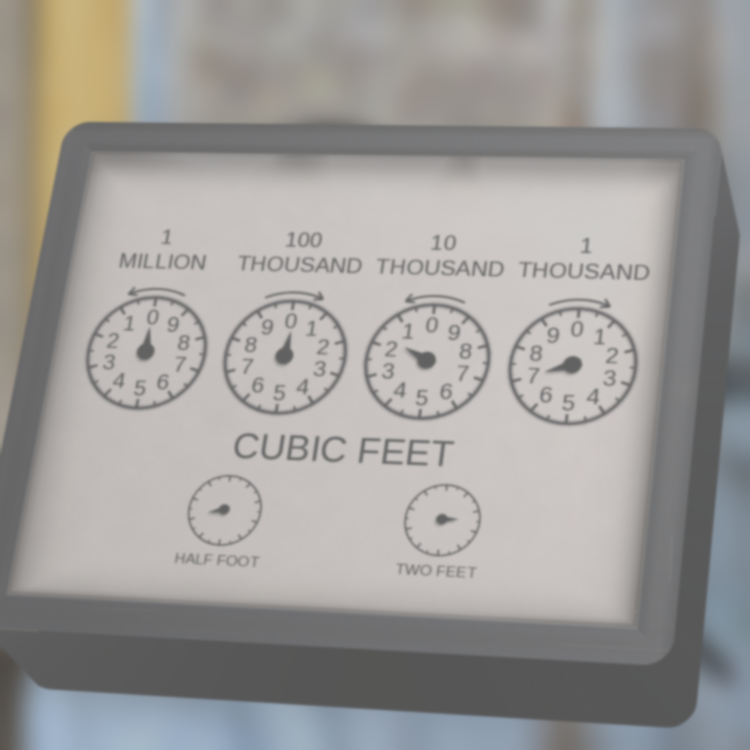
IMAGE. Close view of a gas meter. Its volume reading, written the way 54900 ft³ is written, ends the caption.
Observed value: 1700 ft³
